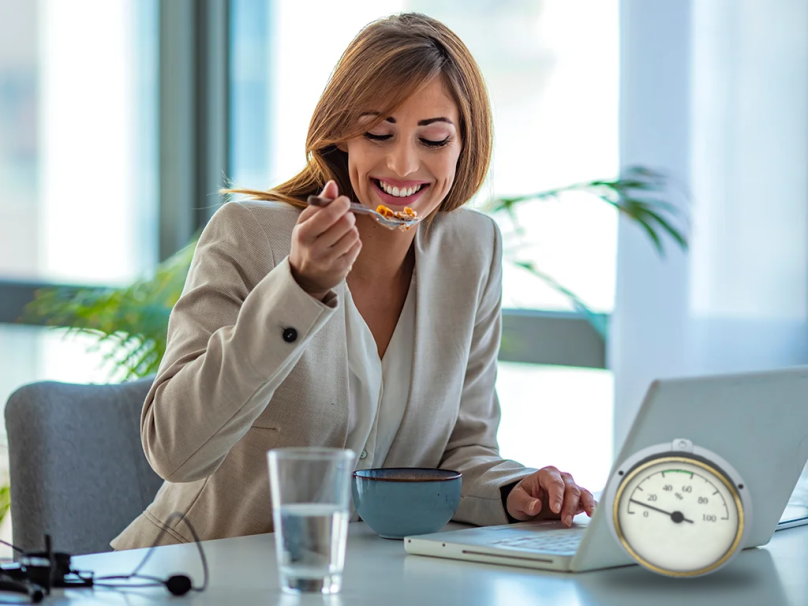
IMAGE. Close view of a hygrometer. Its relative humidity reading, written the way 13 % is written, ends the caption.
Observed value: 10 %
